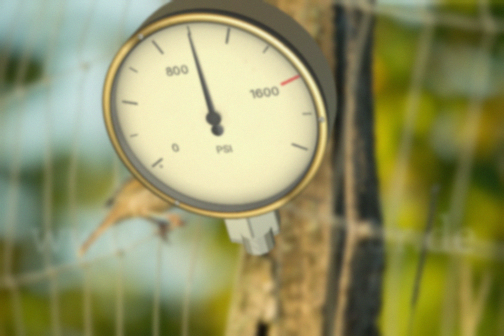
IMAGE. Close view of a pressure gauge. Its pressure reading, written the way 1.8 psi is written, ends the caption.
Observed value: 1000 psi
